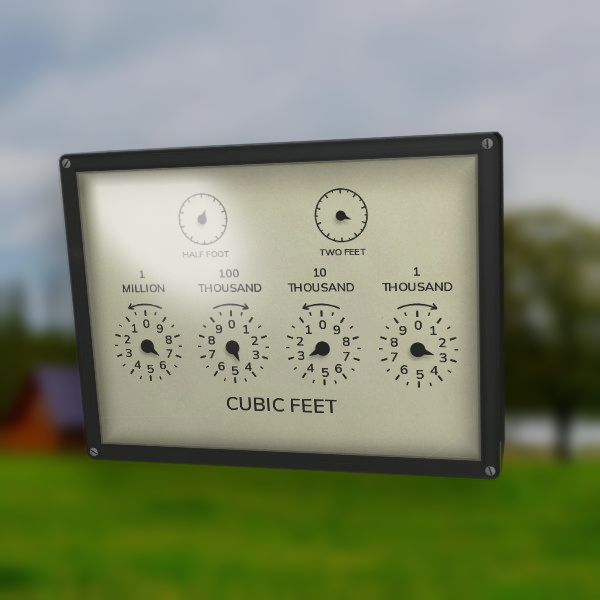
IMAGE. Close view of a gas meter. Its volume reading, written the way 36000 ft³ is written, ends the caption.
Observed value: 643300 ft³
